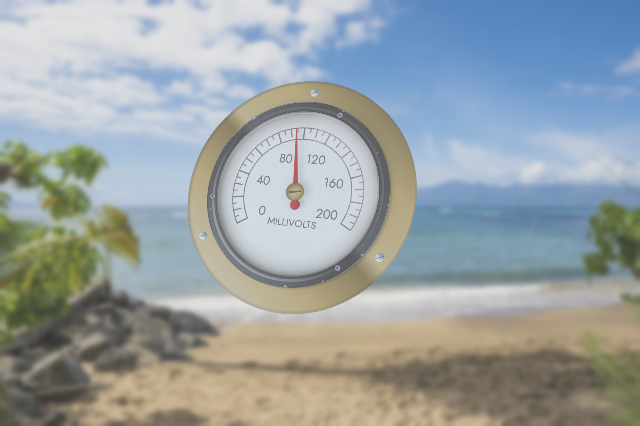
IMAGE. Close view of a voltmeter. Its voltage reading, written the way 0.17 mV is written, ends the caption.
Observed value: 95 mV
